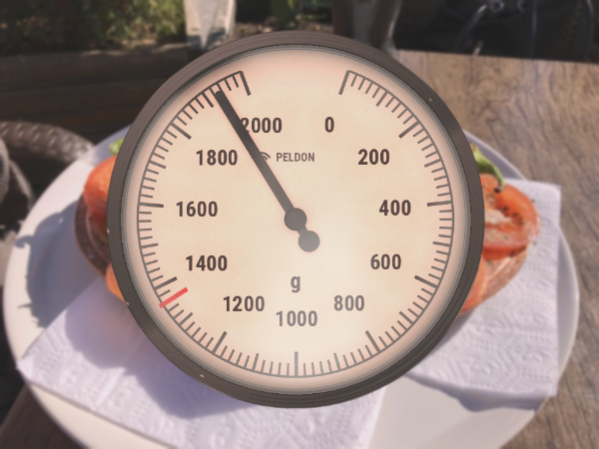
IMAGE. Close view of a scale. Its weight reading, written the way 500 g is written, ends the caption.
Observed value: 1930 g
